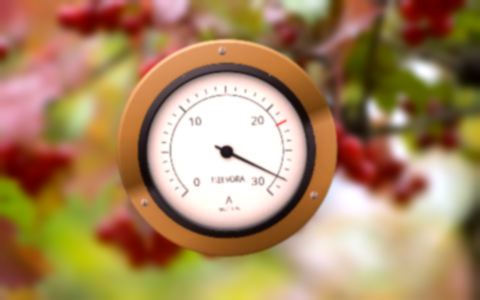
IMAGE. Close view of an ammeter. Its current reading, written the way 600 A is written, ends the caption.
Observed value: 28 A
